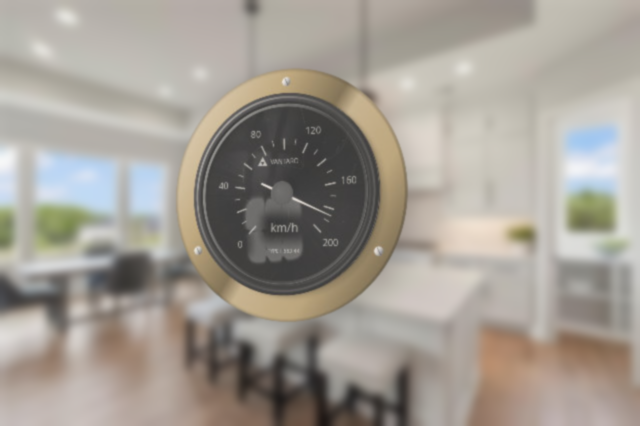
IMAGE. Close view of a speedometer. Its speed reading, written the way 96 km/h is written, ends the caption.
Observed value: 185 km/h
